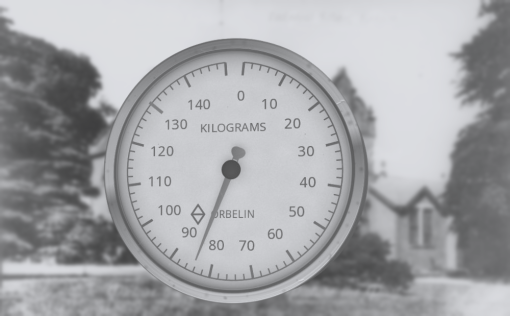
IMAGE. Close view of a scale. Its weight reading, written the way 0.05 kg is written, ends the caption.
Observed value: 84 kg
